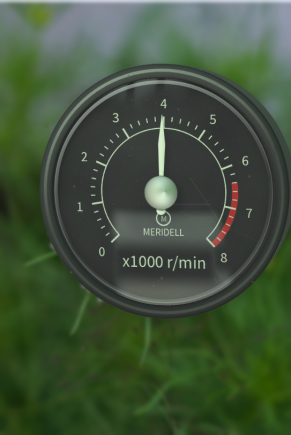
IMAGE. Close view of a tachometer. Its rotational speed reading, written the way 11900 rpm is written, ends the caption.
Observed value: 4000 rpm
